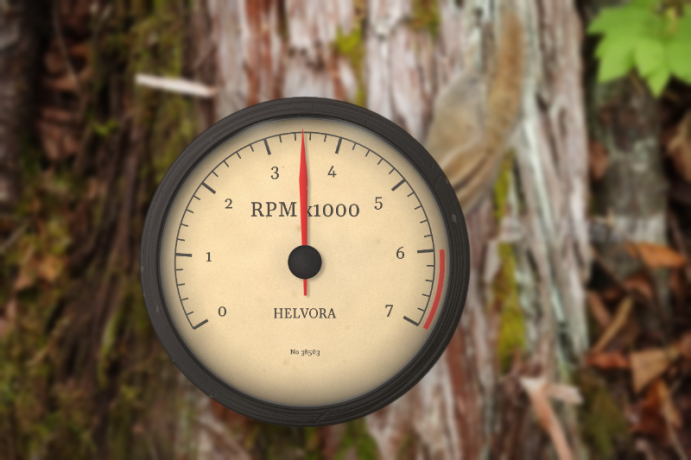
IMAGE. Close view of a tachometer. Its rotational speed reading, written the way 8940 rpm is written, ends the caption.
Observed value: 3500 rpm
